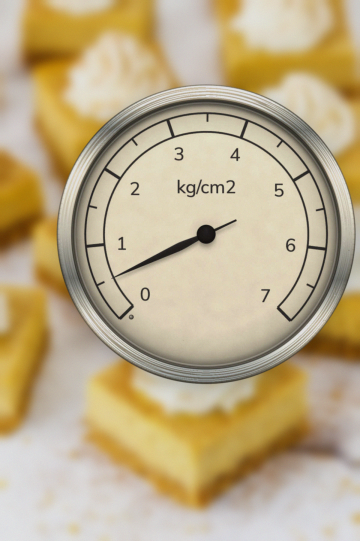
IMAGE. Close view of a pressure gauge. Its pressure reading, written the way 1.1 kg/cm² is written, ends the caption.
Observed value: 0.5 kg/cm²
